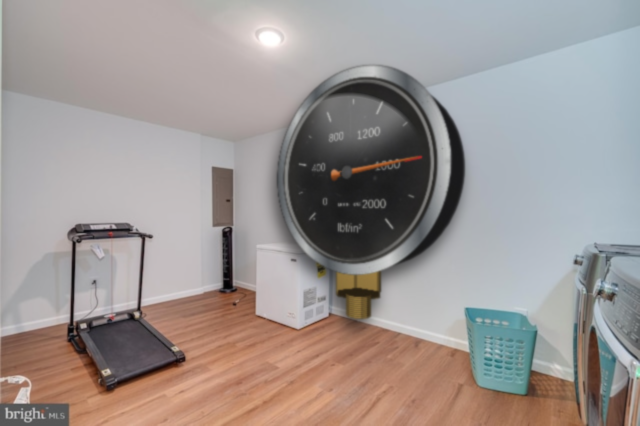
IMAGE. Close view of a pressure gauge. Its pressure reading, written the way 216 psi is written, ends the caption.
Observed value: 1600 psi
